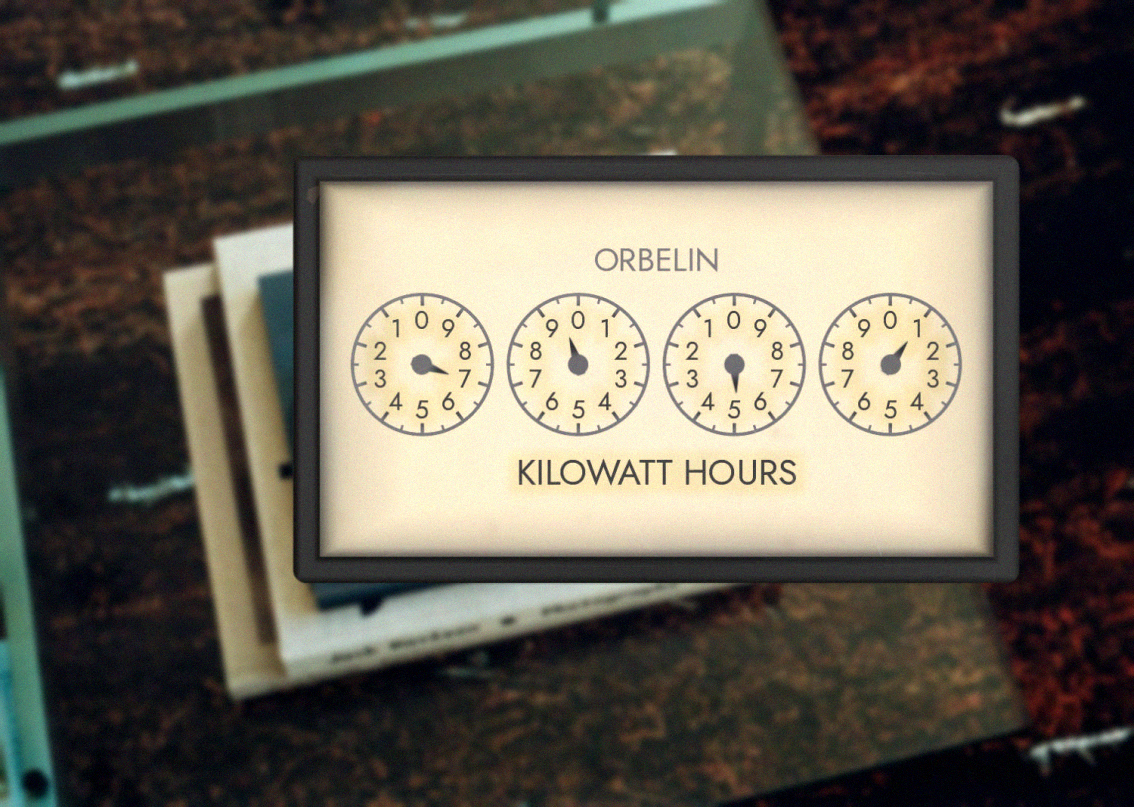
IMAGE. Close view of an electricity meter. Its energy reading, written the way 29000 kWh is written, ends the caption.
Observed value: 6951 kWh
